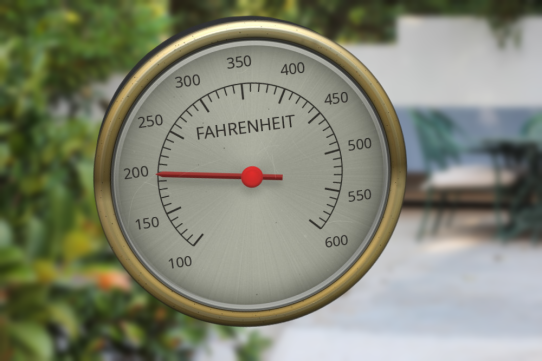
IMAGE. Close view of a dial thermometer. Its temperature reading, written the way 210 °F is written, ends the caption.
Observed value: 200 °F
